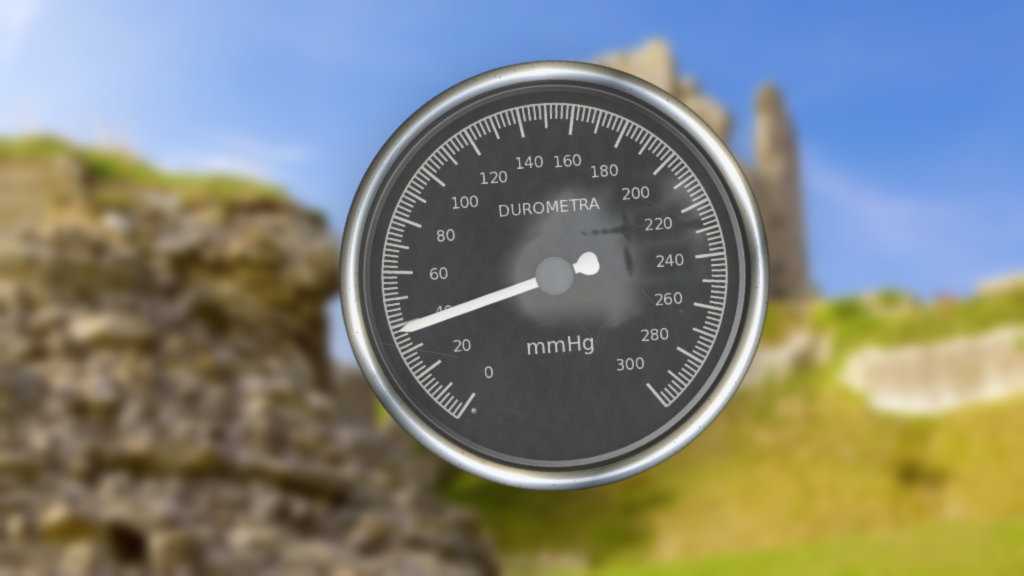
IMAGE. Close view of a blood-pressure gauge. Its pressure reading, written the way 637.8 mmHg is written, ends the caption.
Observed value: 38 mmHg
